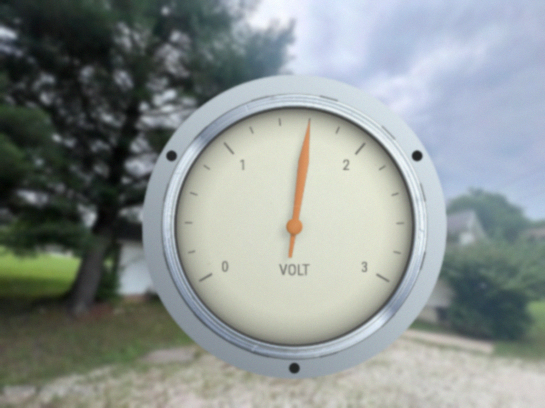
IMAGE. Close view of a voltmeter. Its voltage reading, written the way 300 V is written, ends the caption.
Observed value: 1.6 V
